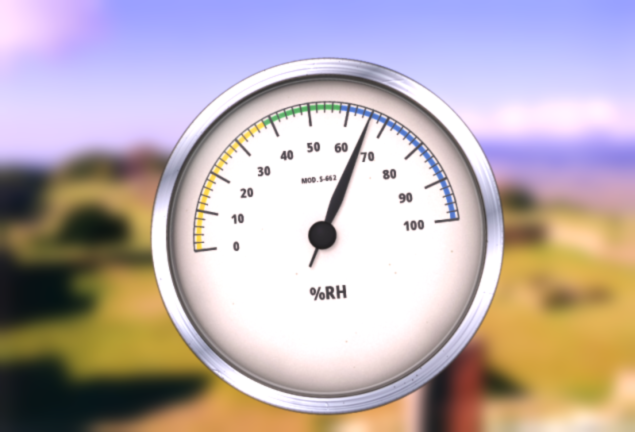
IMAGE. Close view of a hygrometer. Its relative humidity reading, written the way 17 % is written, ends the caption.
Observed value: 66 %
